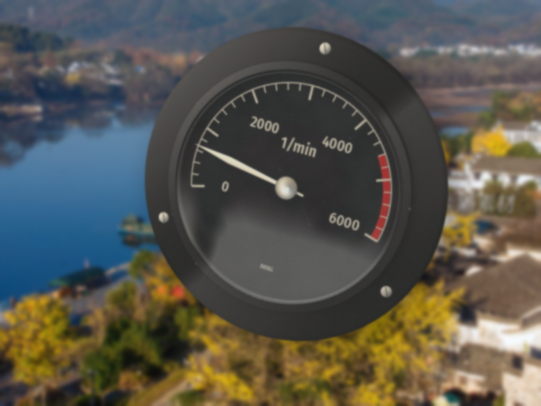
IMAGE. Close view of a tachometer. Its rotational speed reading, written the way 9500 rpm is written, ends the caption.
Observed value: 700 rpm
